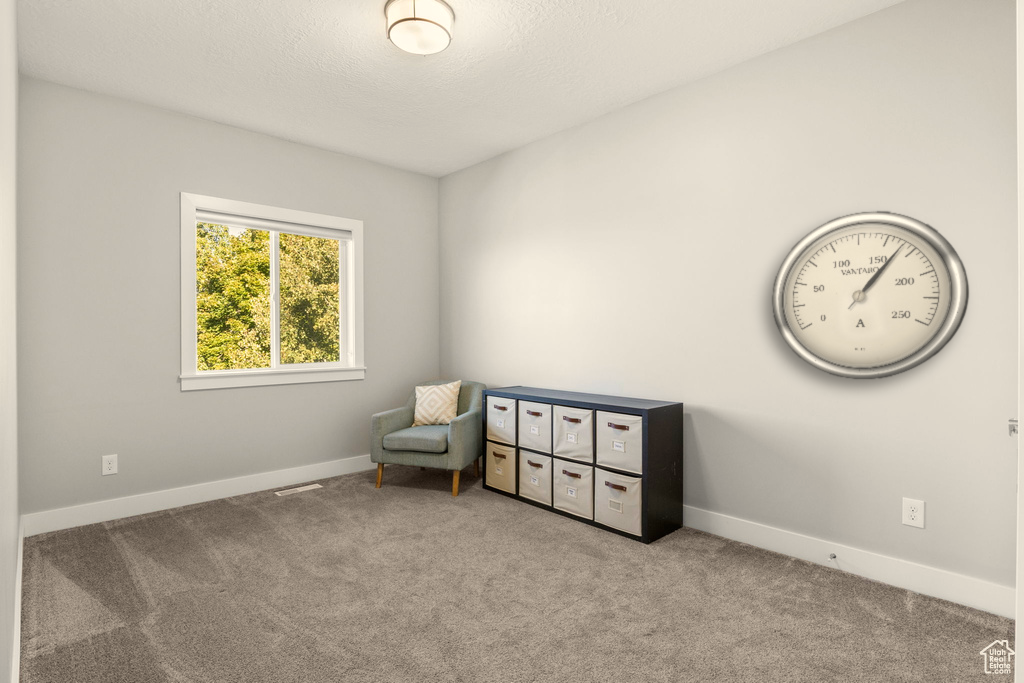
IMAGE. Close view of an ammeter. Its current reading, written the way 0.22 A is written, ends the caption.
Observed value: 165 A
